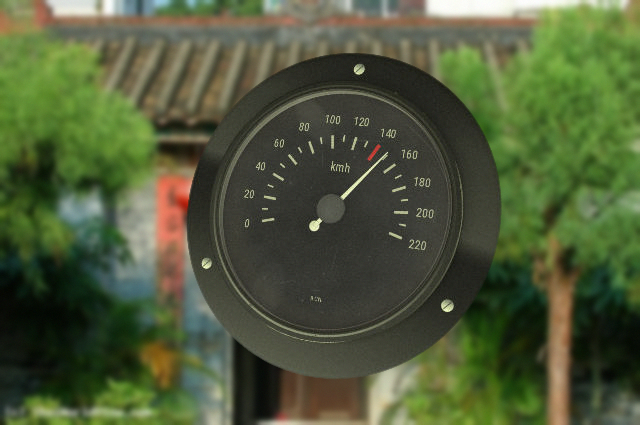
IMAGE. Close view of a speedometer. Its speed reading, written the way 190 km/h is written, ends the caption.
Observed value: 150 km/h
